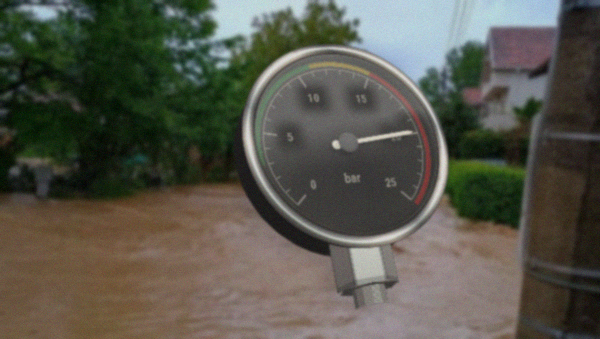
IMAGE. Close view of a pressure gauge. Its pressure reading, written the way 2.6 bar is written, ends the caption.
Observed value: 20 bar
